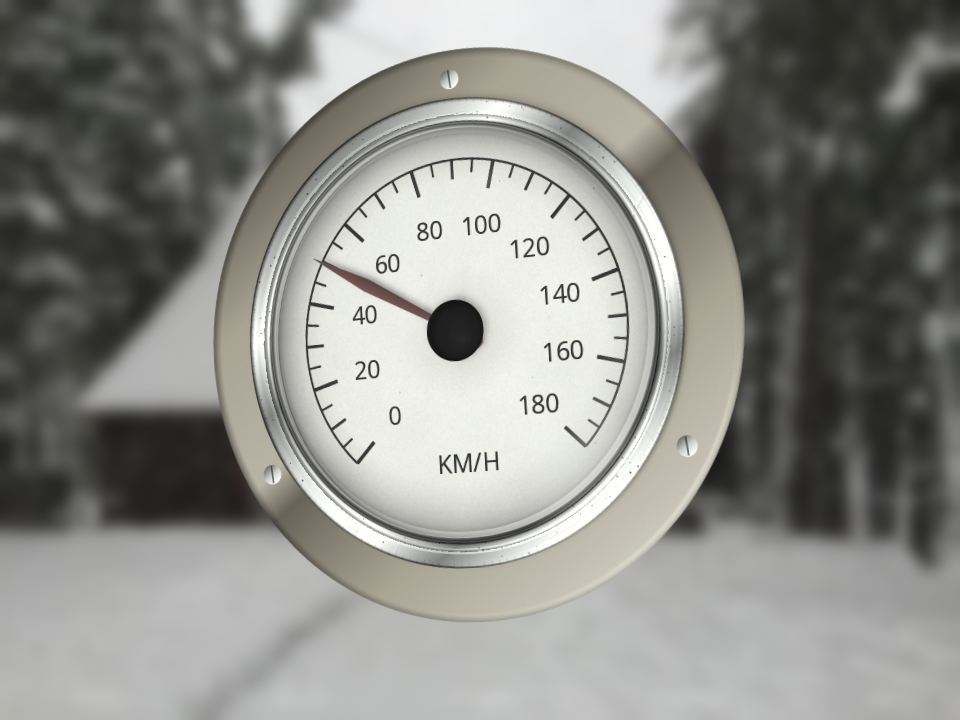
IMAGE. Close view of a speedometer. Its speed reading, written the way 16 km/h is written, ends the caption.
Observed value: 50 km/h
